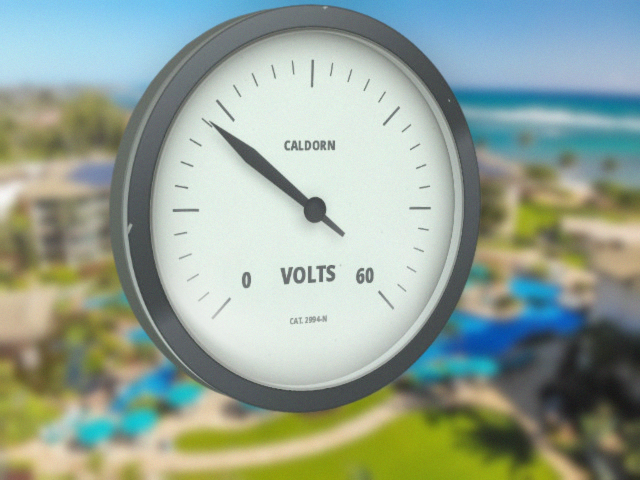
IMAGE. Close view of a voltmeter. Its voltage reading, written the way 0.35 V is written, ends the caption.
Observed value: 18 V
